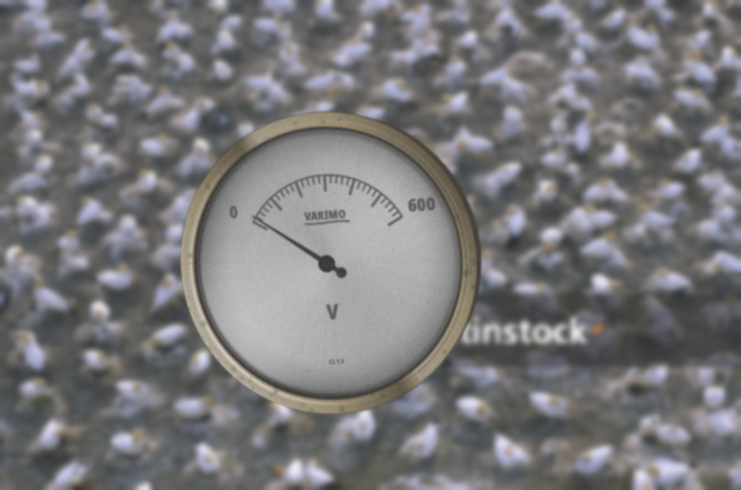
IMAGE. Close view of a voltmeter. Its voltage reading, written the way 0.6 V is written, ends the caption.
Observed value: 20 V
